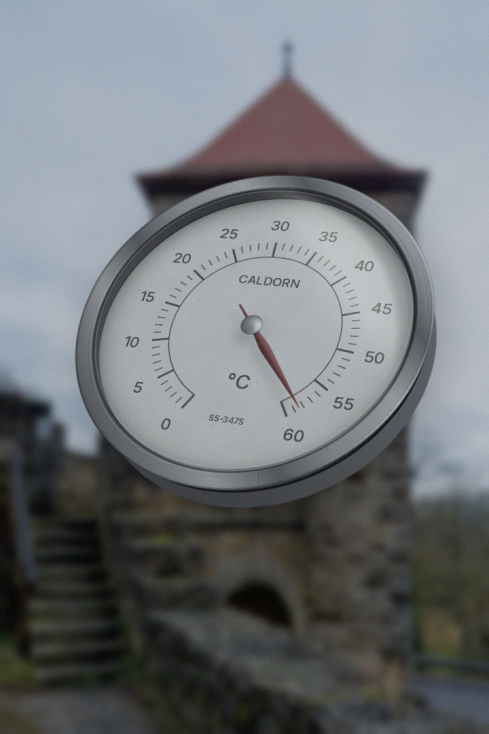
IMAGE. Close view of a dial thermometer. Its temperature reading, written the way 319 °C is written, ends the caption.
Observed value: 58.5 °C
